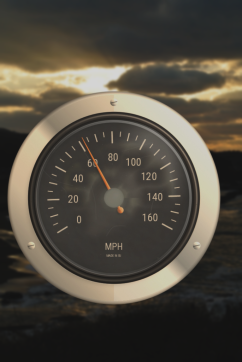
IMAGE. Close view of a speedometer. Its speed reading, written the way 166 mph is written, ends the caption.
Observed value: 62.5 mph
